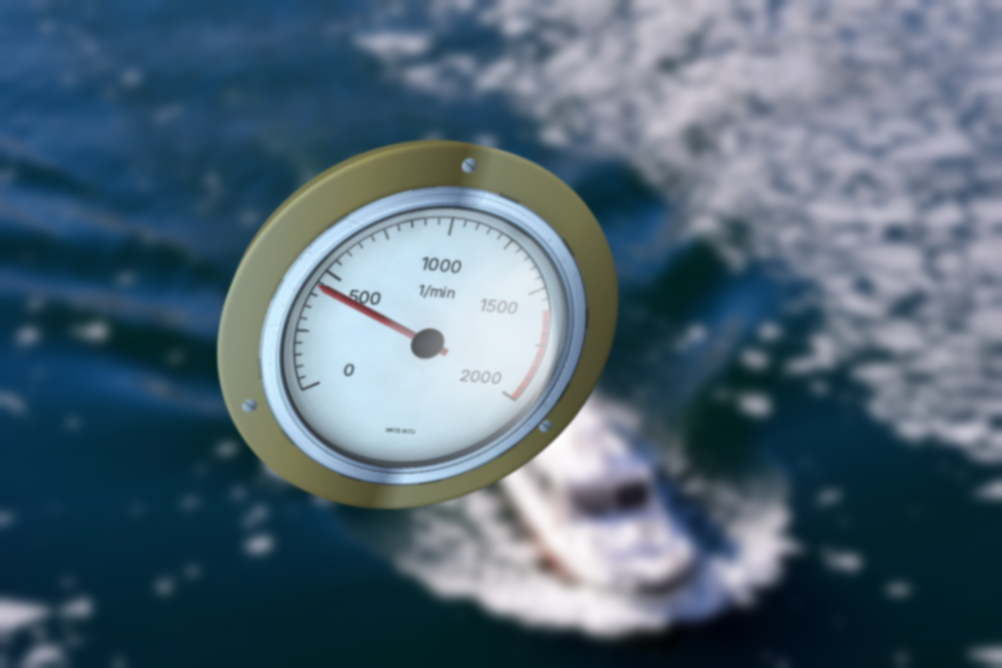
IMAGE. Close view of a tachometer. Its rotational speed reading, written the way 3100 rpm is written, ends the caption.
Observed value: 450 rpm
